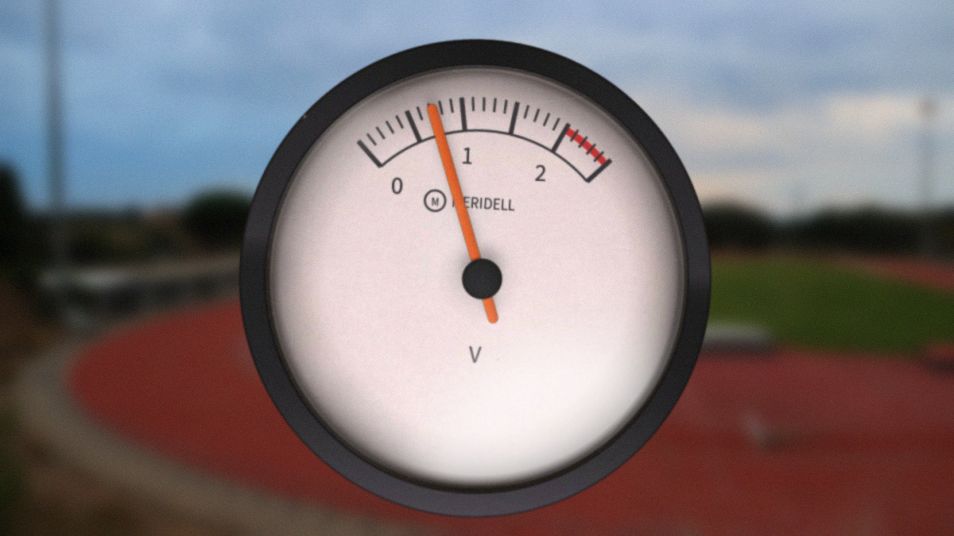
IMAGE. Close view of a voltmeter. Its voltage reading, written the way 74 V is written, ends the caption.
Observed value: 0.7 V
